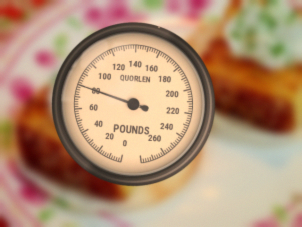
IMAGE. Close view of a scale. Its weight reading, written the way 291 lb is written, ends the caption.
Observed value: 80 lb
